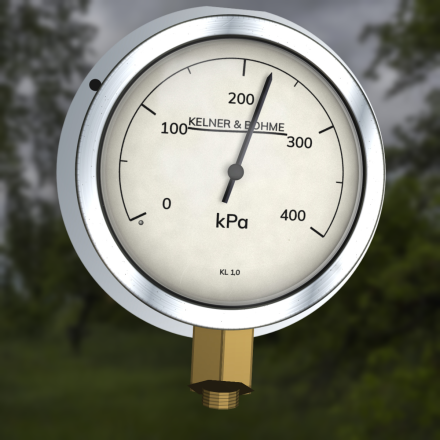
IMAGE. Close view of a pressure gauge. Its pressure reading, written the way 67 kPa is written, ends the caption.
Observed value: 225 kPa
